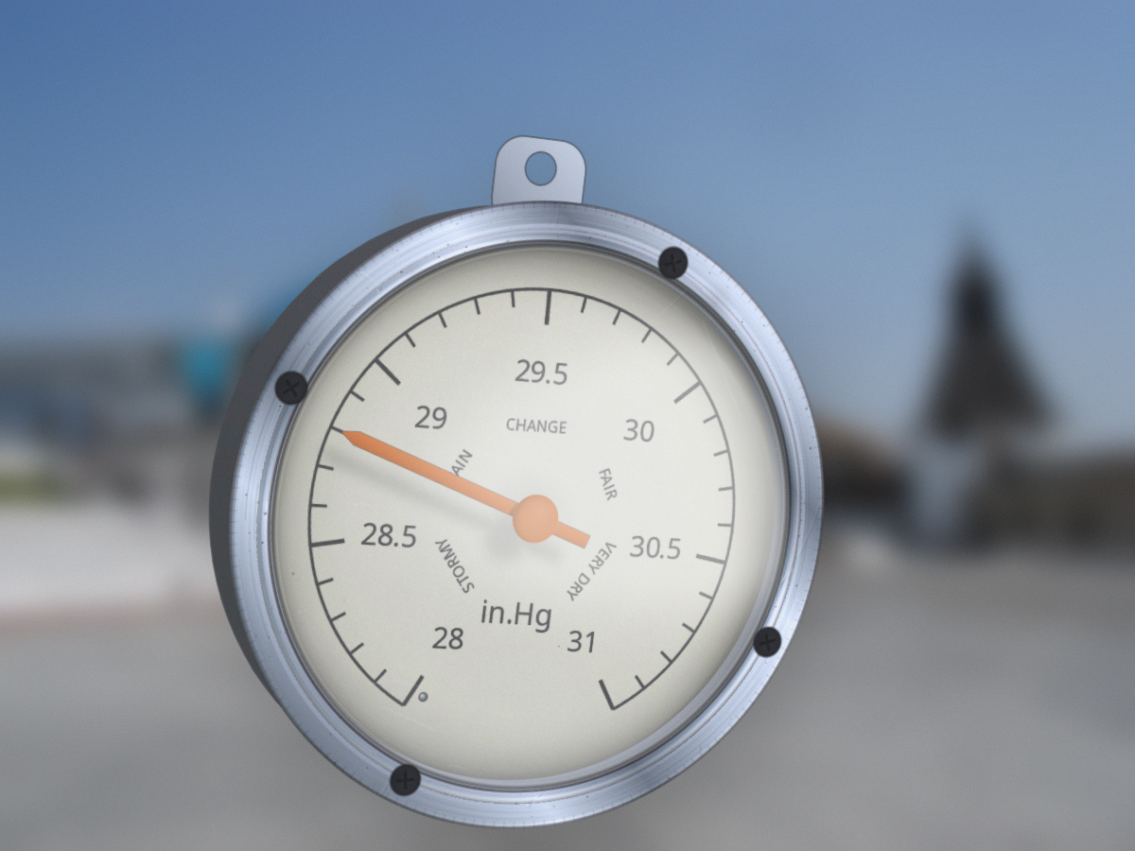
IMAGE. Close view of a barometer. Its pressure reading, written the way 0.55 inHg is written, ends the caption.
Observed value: 28.8 inHg
